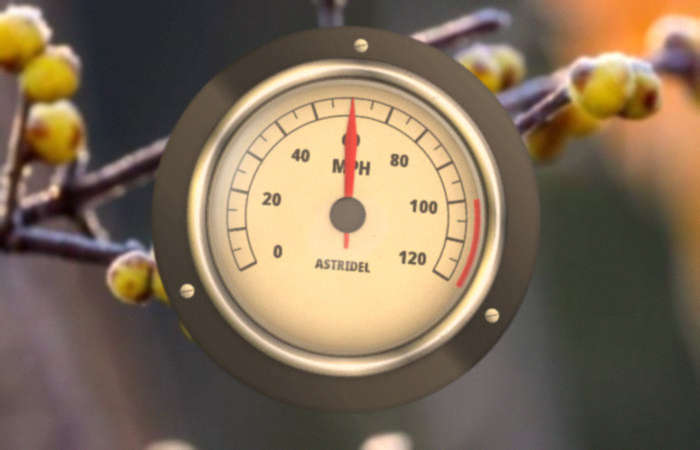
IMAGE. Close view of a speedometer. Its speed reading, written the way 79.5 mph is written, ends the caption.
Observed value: 60 mph
